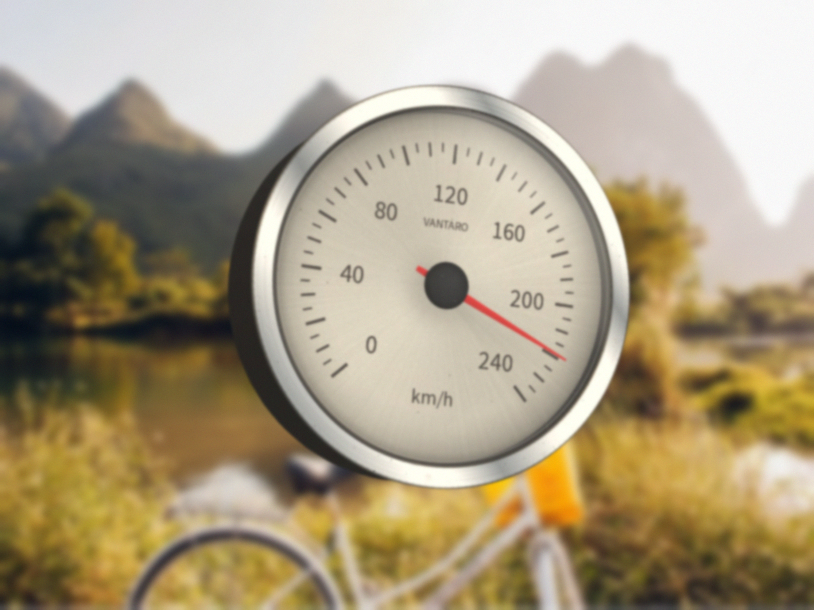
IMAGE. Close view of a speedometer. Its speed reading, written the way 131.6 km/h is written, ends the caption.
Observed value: 220 km/h
